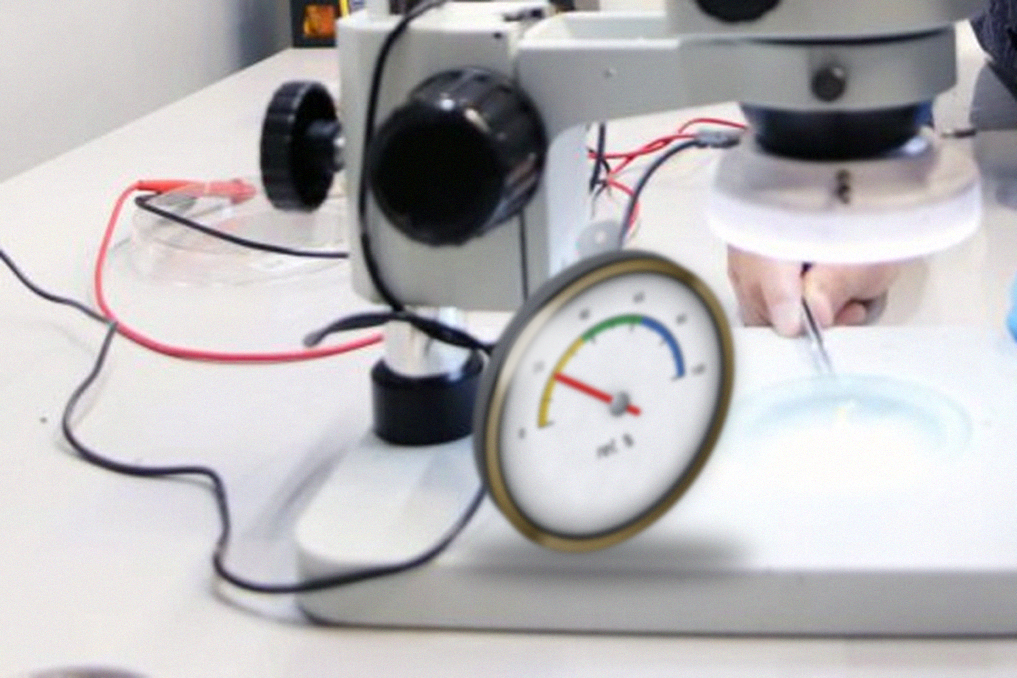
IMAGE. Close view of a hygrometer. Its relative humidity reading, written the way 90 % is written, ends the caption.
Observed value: 20 %
